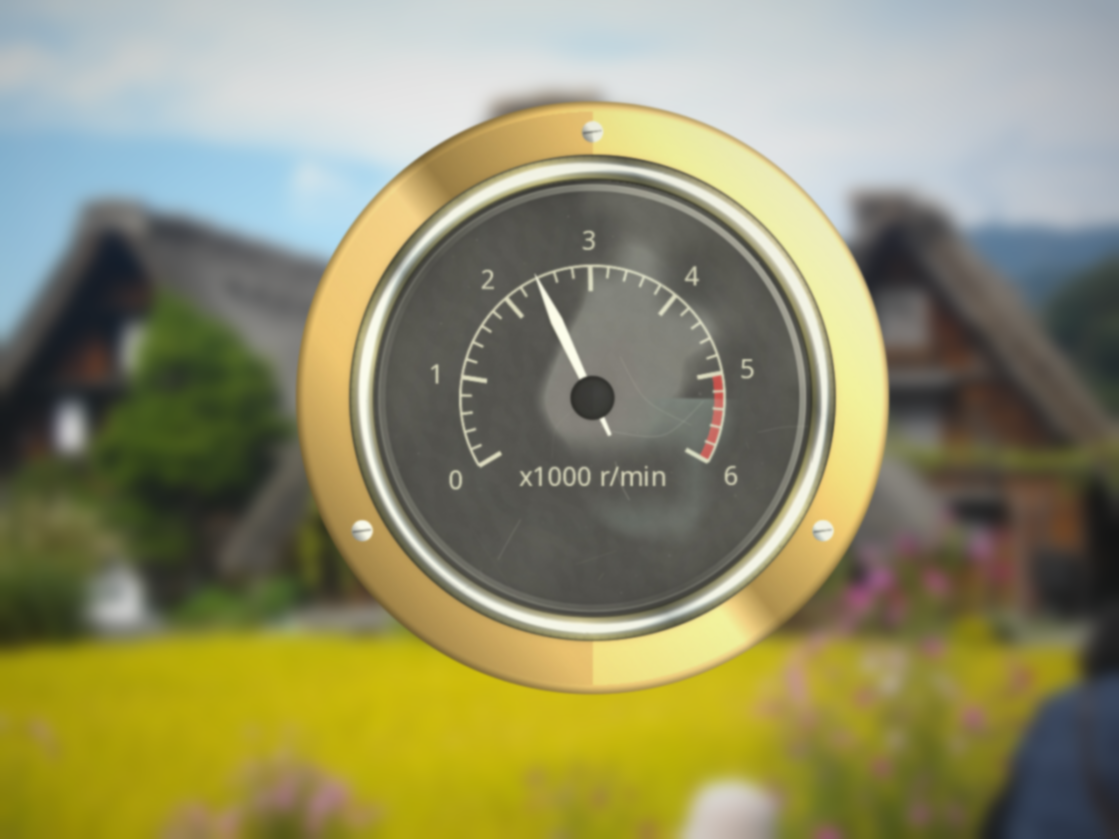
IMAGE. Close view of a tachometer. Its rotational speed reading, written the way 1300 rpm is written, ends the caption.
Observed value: 2400 rpm
